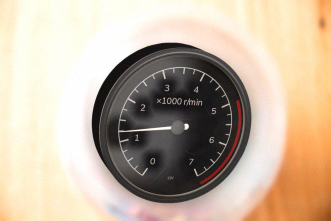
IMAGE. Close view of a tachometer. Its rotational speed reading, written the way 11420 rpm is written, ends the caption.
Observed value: 1250 rpm
